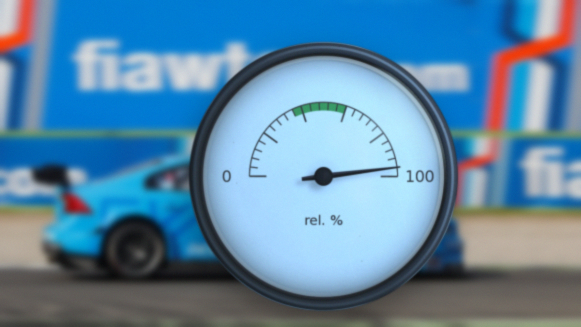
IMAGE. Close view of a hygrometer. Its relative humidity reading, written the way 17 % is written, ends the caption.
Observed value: 96 %
